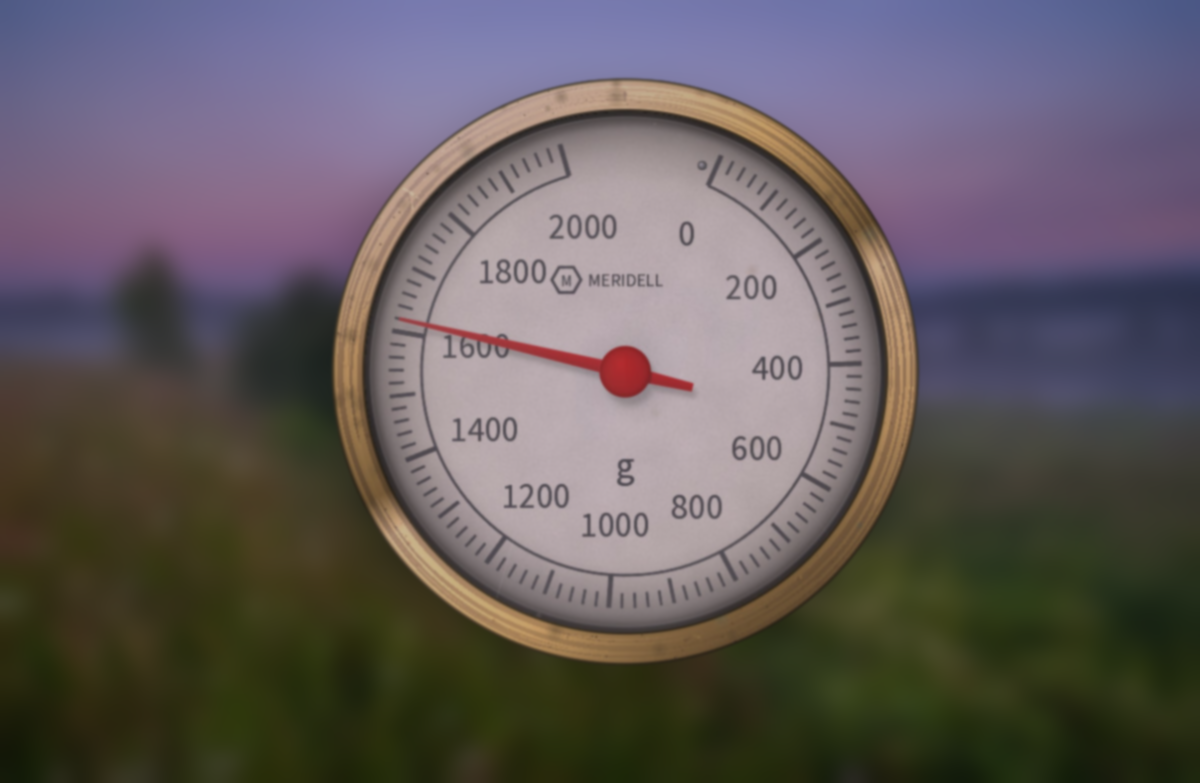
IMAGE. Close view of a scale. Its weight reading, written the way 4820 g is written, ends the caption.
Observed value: 1620 g
